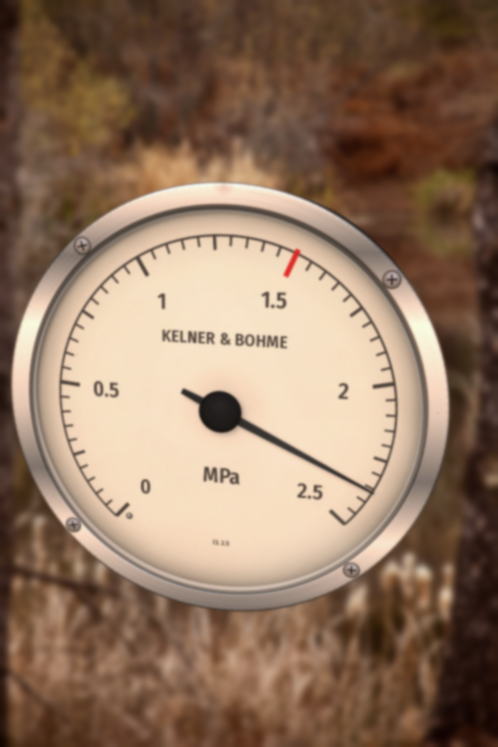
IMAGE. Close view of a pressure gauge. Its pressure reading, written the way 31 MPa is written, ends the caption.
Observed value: 2.35 MPa
